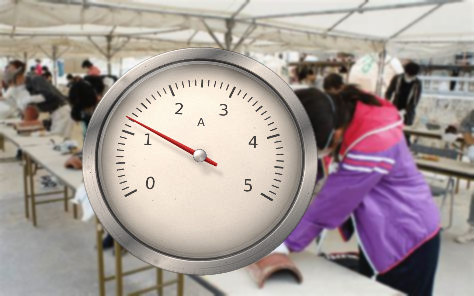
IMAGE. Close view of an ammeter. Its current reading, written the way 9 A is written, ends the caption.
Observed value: 1.2 A
